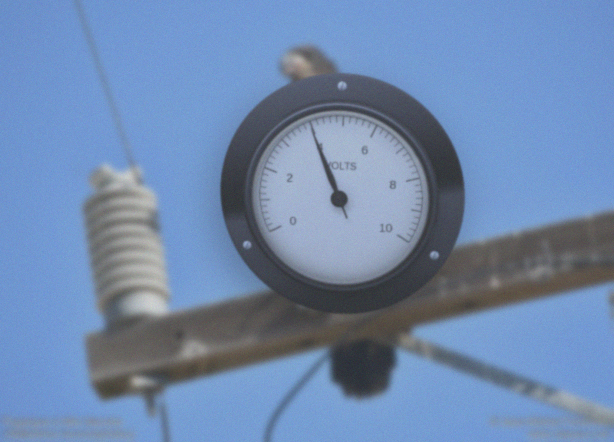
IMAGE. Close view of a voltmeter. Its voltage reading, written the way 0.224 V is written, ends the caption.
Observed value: 4 V
